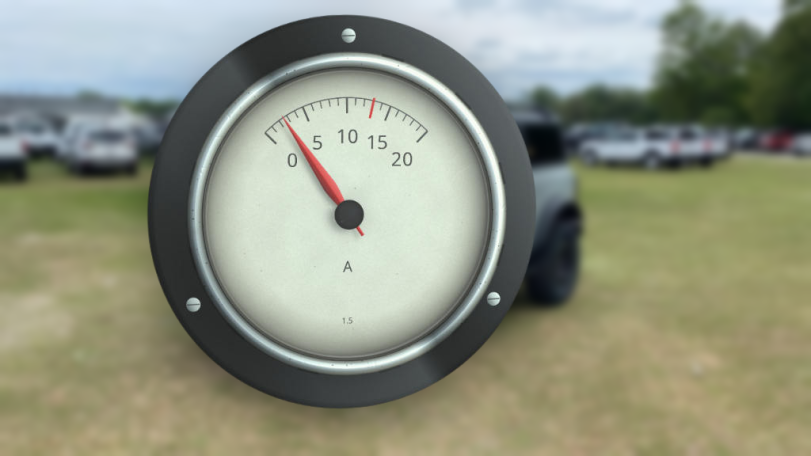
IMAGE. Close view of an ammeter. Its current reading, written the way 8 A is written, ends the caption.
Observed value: 2.5 A
